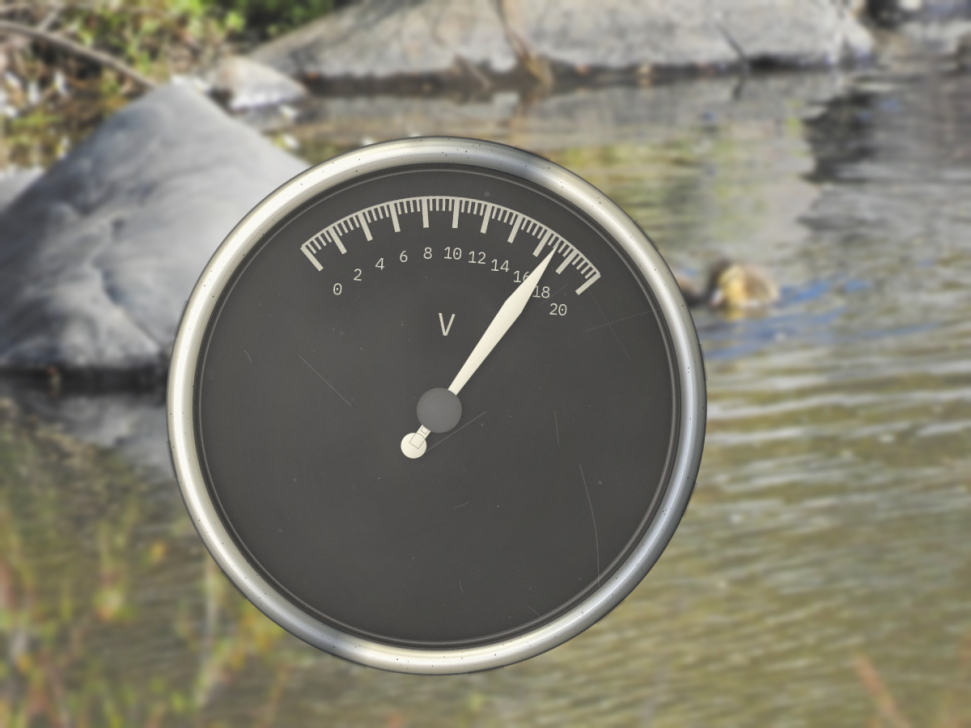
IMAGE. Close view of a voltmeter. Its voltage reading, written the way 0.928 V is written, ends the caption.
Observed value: 16.8 V
